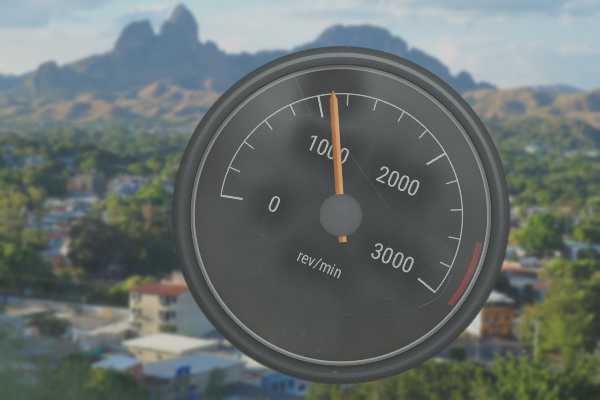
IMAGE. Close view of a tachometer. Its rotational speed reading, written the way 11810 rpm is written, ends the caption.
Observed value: 1100 rpm
